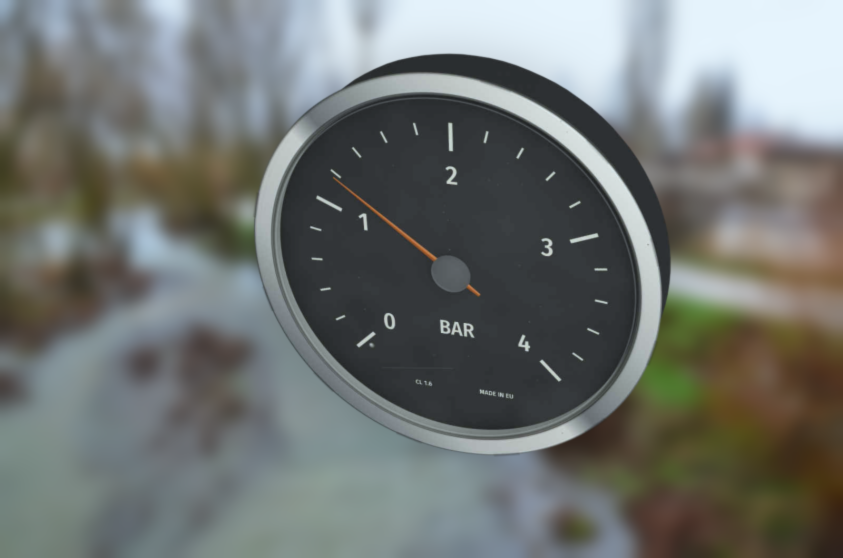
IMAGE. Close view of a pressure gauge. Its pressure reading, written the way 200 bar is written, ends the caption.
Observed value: 1.2 bar
